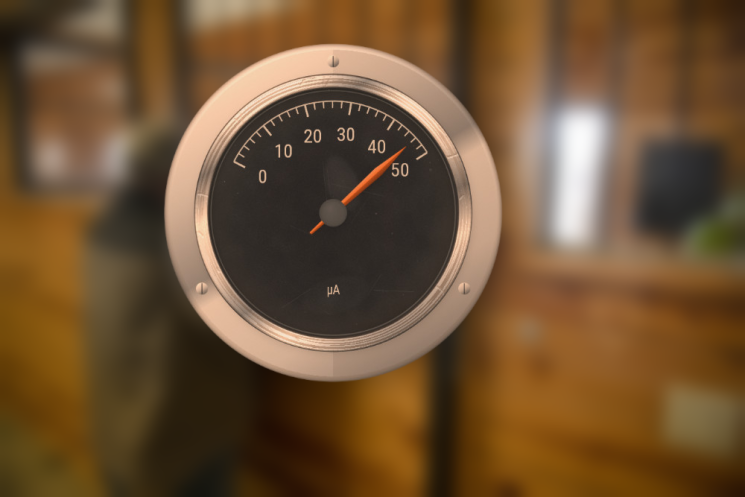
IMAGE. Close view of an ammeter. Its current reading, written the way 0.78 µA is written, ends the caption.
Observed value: 46 µA
